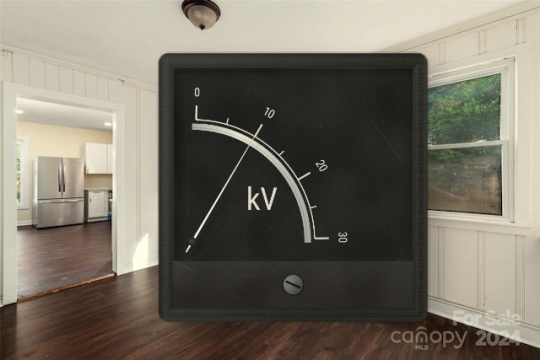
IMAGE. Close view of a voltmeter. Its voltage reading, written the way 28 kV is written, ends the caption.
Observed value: 10 kV
